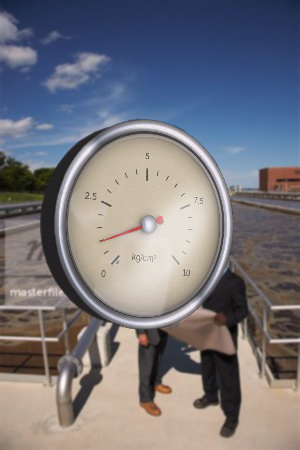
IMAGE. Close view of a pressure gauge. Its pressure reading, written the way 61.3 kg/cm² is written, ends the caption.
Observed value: 1 kg/cm²
